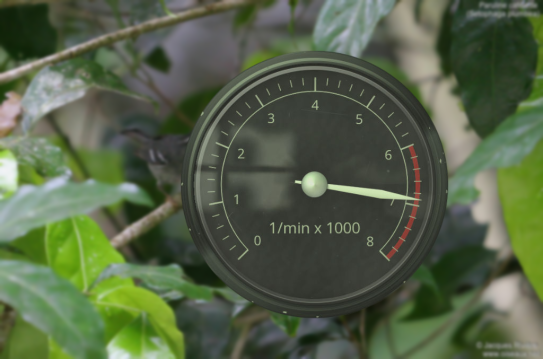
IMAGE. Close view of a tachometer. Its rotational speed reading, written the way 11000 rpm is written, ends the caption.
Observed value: 6900 rpm
